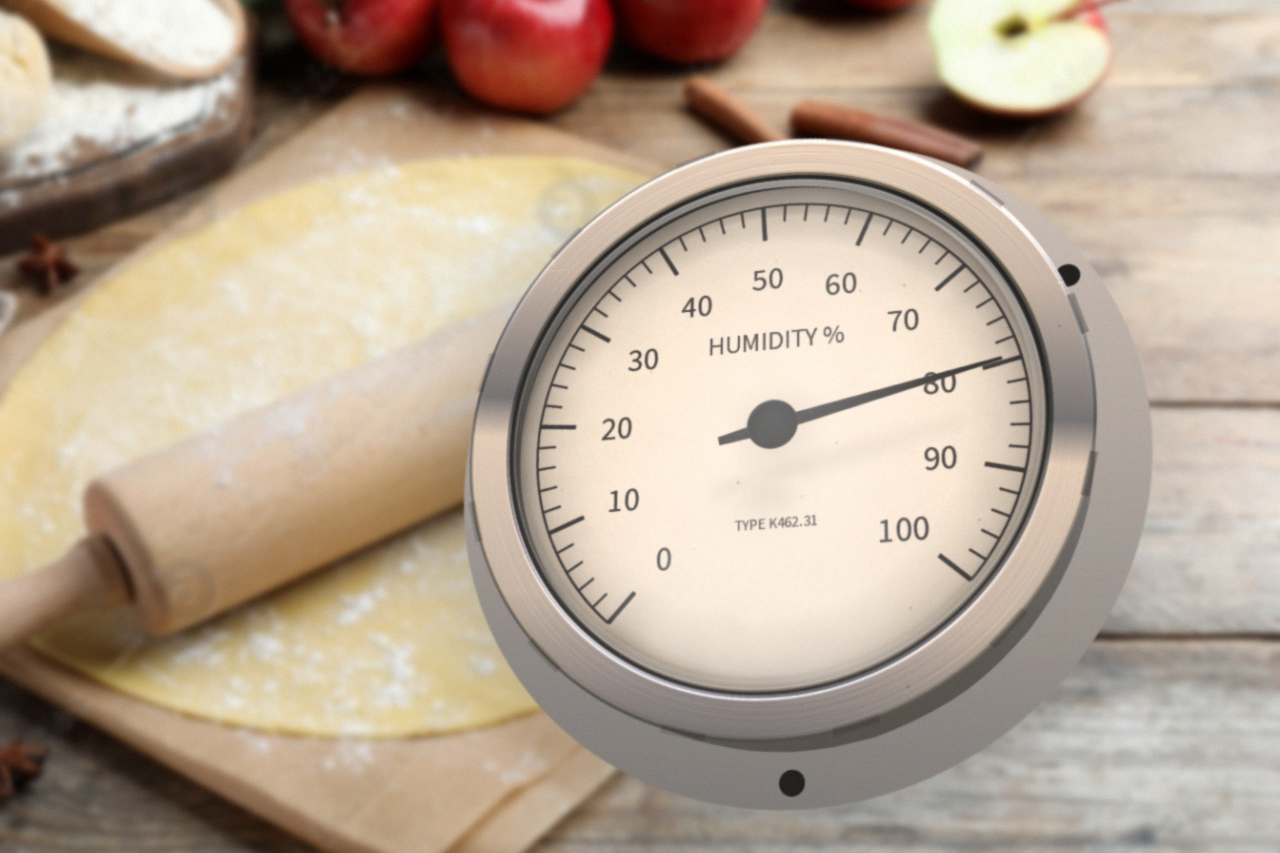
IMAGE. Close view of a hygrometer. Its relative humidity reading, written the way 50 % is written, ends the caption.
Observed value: 80 %
